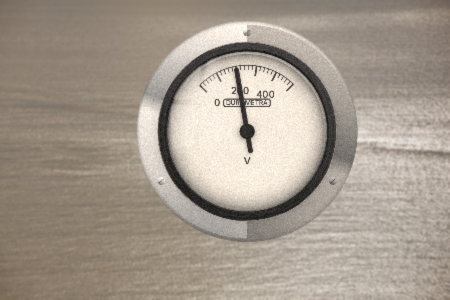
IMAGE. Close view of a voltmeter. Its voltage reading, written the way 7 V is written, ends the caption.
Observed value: 200 V
